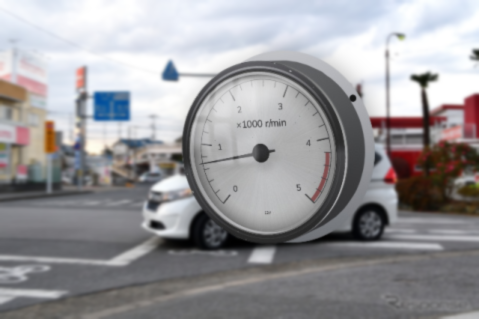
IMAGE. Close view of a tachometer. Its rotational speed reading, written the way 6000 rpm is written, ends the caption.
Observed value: 700 rpm
